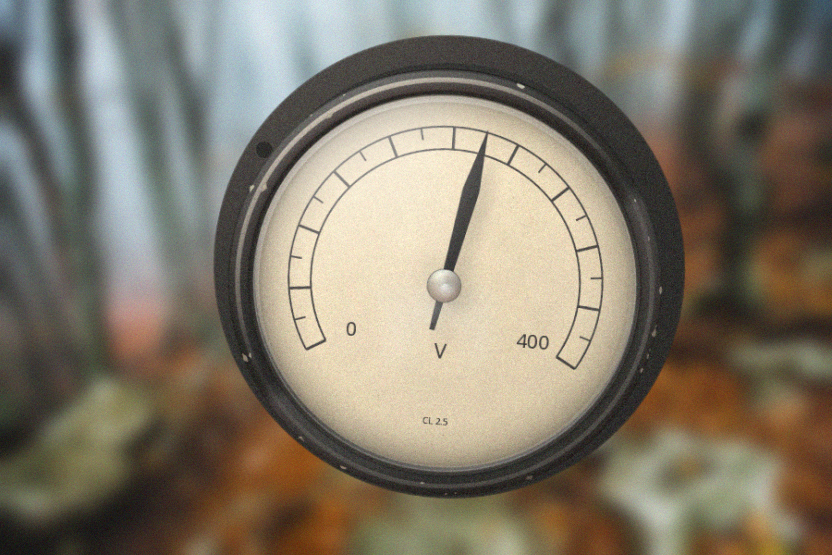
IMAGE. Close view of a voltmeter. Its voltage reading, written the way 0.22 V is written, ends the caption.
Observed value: 220 V
